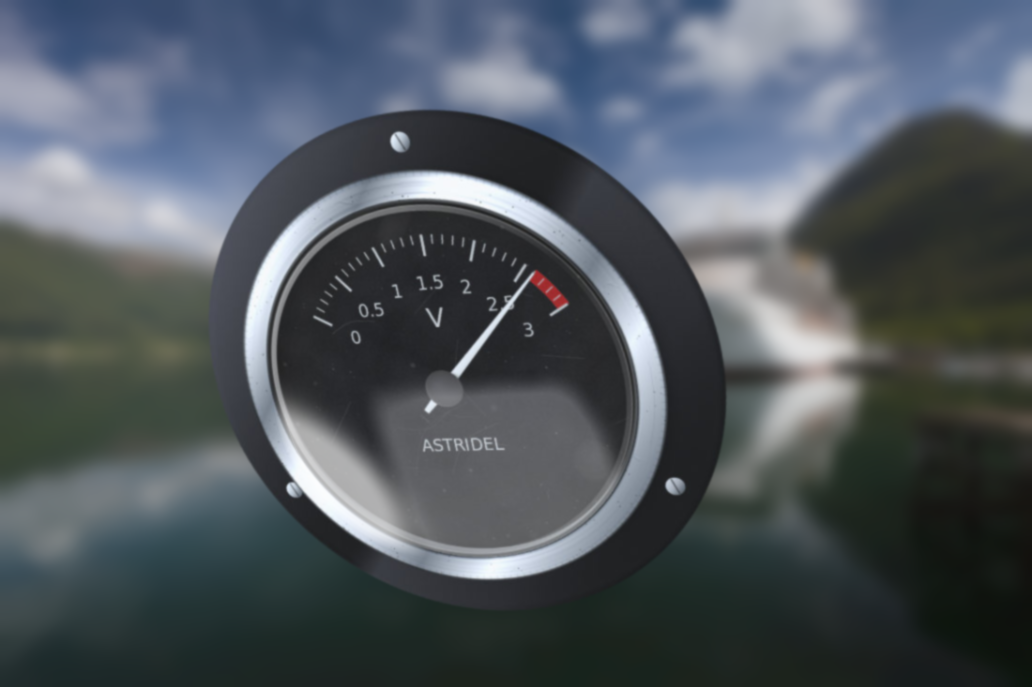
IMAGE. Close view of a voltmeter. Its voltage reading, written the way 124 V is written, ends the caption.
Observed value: 2.6 V
